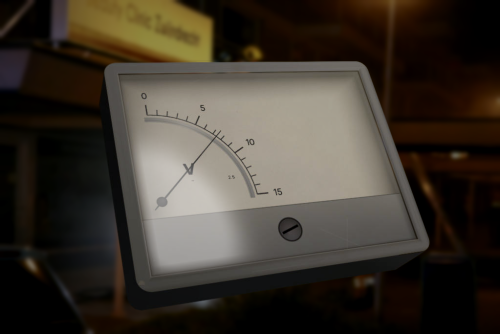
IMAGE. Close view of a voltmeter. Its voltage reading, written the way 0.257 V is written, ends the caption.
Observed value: 7.5 V
